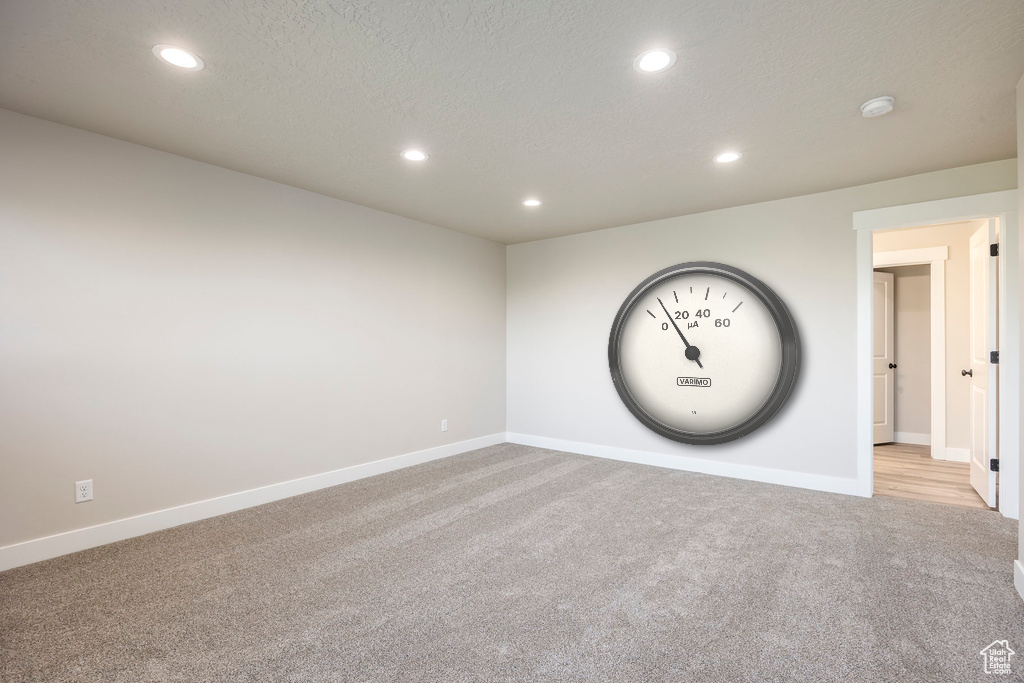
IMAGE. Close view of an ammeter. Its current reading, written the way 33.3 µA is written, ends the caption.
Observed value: 10 µA
